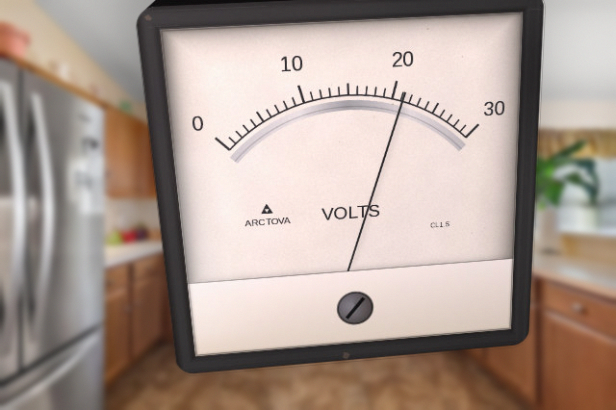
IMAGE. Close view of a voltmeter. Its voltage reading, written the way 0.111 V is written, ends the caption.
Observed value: 21 V
